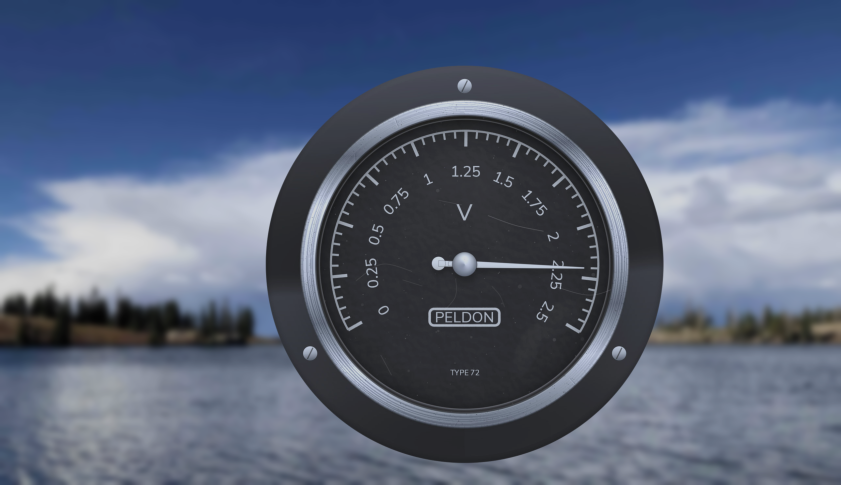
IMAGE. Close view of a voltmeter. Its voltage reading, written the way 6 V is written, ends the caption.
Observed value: 2.2 V
